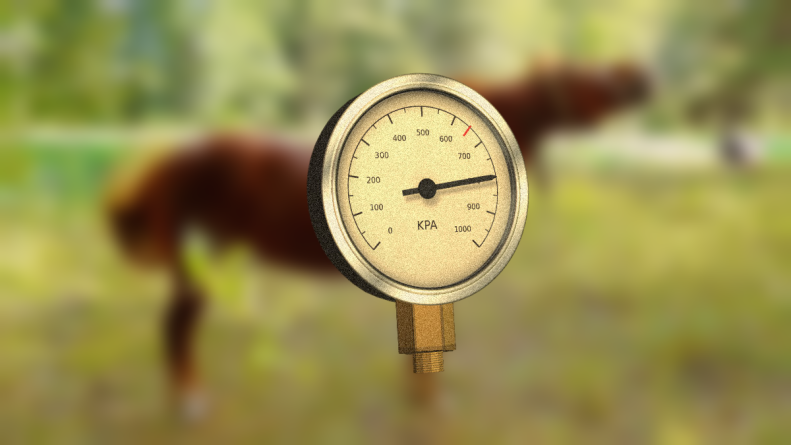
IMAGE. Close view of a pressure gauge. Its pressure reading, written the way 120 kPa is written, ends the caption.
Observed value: 800 kPa
